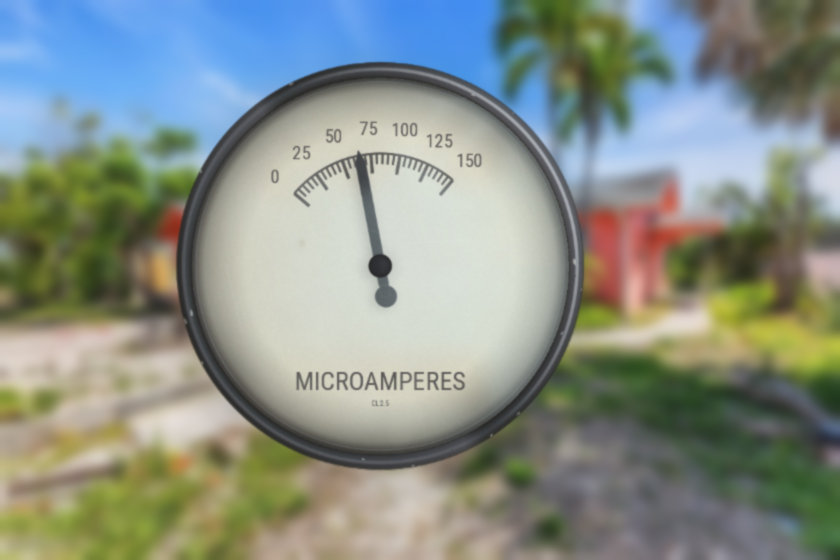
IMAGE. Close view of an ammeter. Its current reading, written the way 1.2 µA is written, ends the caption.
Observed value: 65 µA
